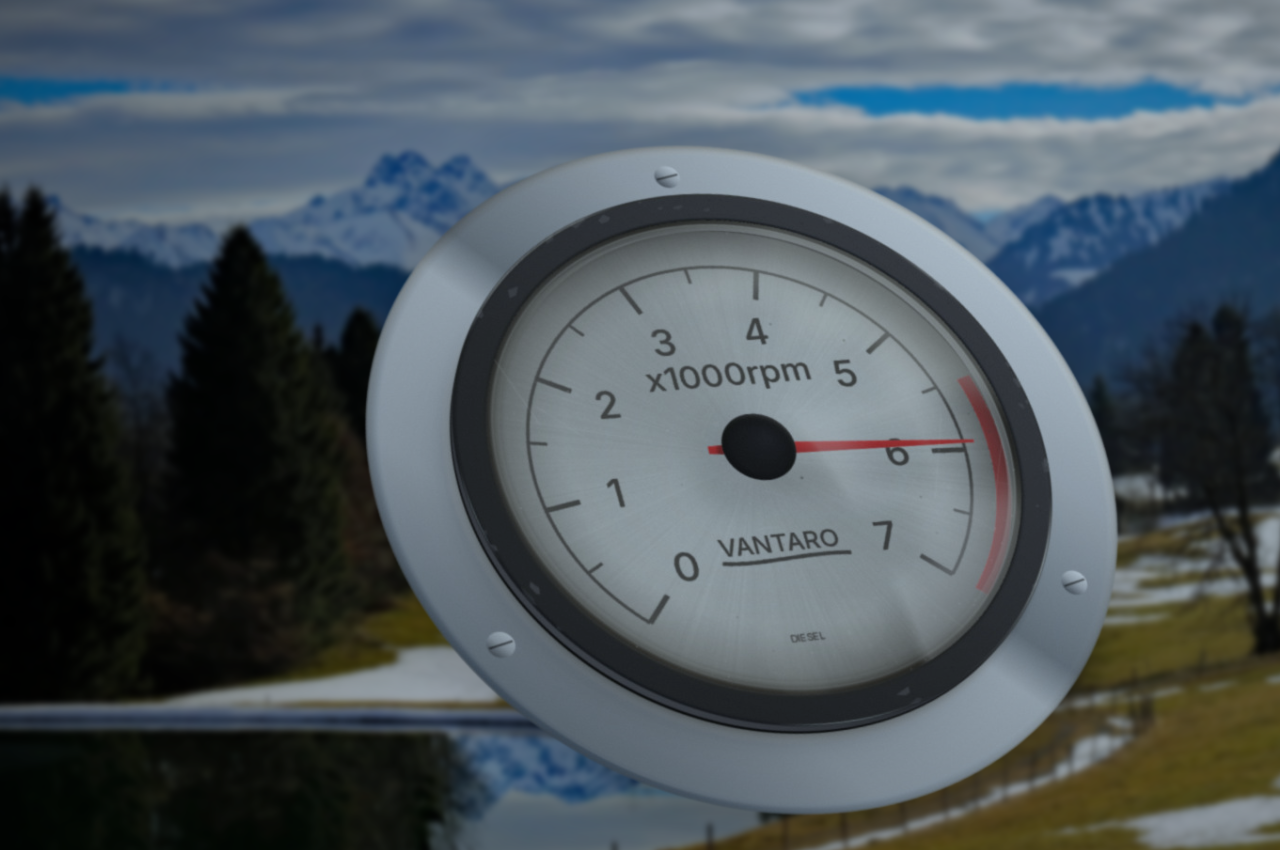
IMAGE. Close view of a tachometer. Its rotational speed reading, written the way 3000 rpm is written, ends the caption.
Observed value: 6000 rpm
